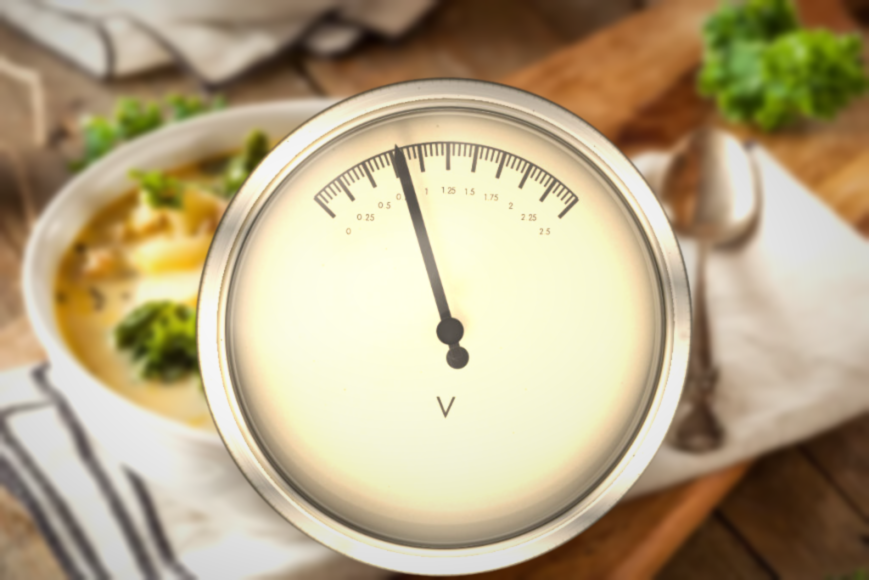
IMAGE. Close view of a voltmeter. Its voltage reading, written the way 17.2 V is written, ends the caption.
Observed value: 0.8 V
